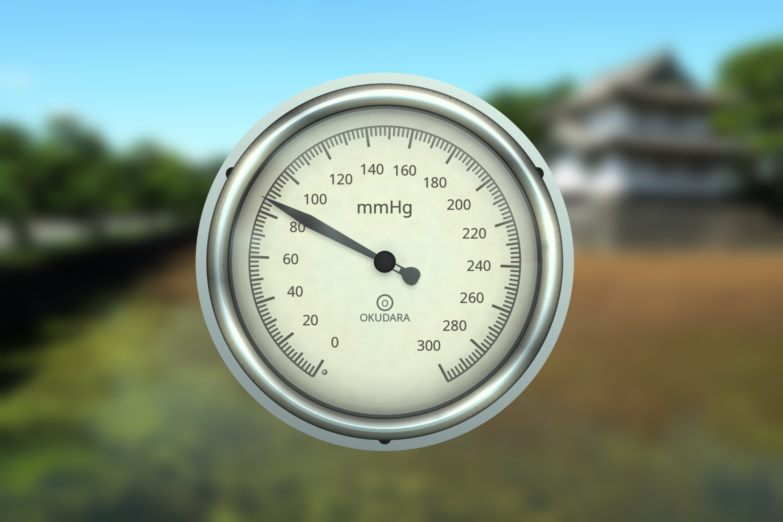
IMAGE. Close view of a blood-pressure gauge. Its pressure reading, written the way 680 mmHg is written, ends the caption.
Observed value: 86 mmHg
